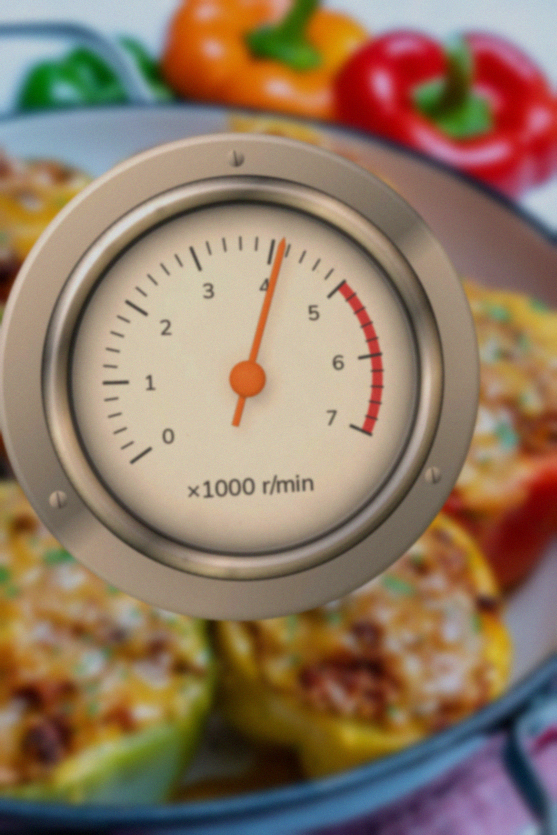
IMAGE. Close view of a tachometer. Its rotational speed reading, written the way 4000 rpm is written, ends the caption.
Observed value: 4100 rpm
